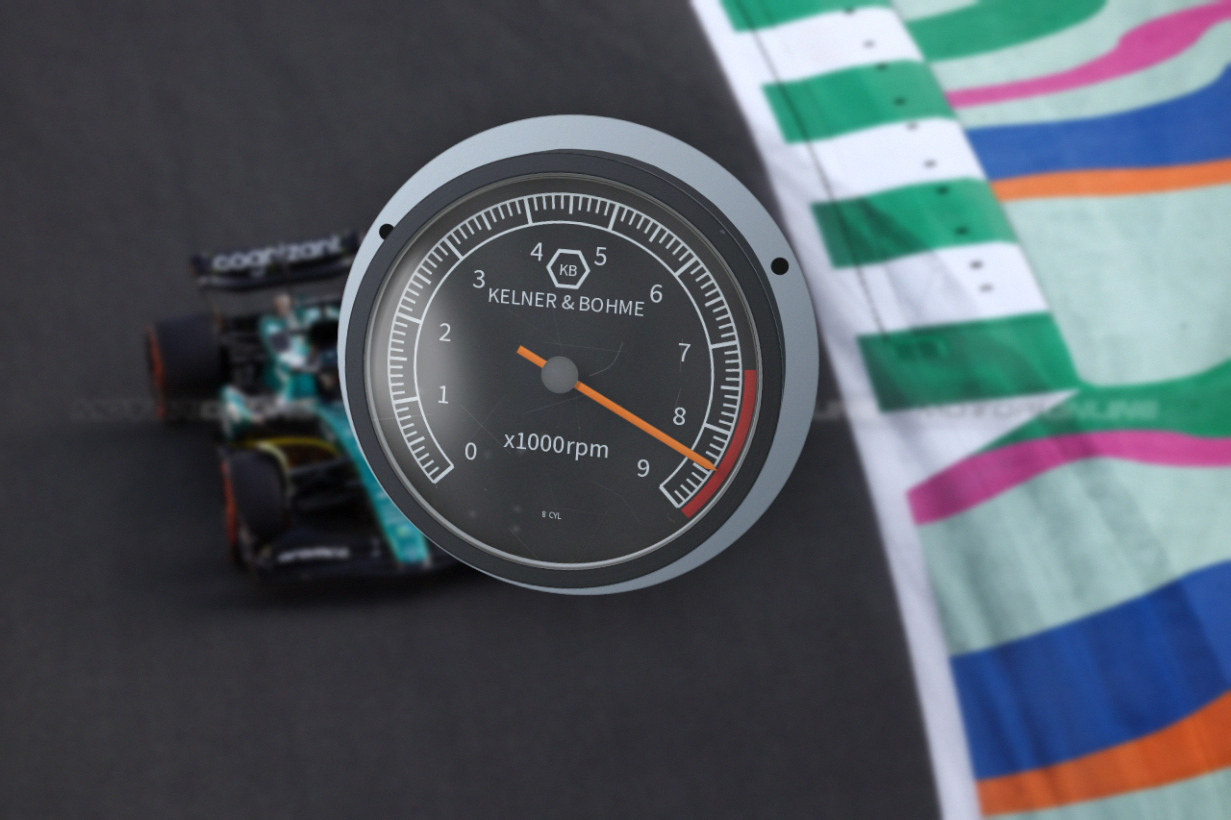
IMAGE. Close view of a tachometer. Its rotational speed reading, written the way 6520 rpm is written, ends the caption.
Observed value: 8400 rpm
